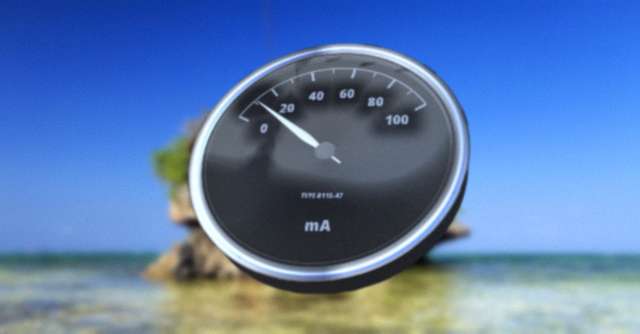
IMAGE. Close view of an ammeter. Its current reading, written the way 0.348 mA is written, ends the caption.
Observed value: 10 mA
